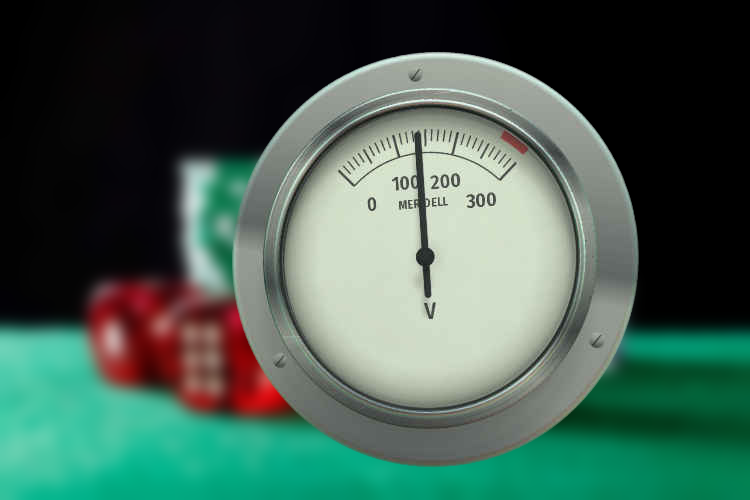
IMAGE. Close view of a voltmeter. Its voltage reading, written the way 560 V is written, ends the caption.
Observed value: 140 V
